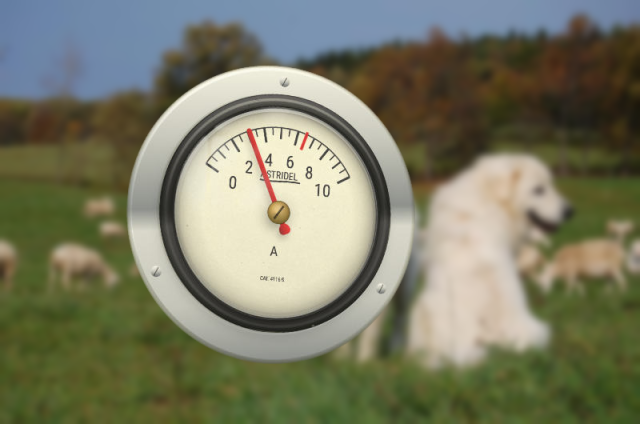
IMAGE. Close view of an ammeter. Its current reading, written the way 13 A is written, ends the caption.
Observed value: 3 A
